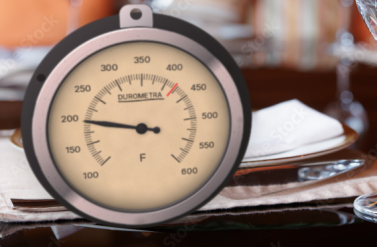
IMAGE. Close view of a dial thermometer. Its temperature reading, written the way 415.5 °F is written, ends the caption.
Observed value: 200 °F
